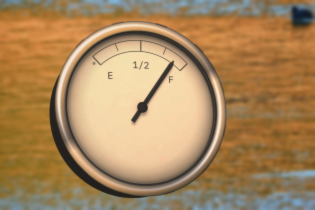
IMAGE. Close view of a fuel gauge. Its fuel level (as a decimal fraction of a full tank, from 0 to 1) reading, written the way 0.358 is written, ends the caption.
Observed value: 0.875
